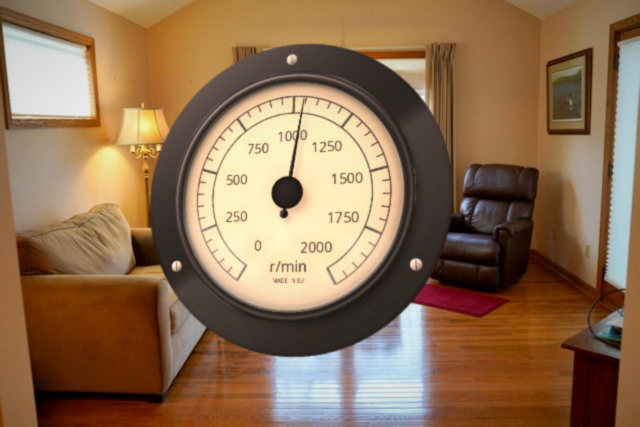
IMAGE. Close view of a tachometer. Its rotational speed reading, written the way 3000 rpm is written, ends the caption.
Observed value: 1050 rpm
